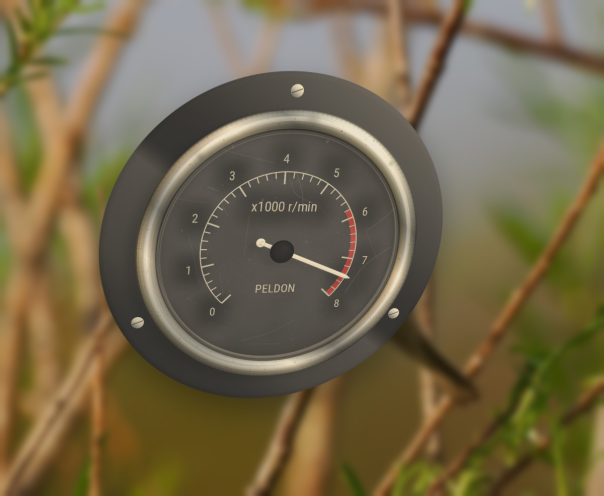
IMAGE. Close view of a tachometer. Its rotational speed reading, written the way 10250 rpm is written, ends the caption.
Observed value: 7400 rpm
